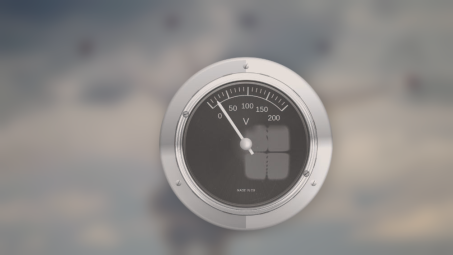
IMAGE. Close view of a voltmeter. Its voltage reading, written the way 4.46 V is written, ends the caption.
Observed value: 20 V
